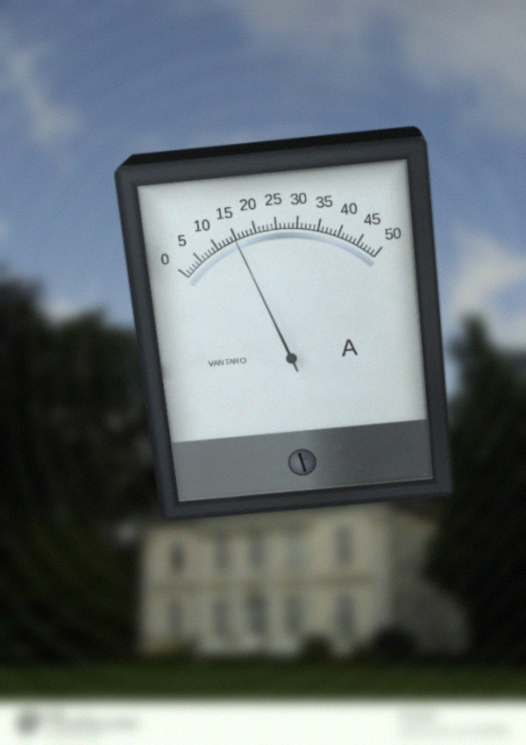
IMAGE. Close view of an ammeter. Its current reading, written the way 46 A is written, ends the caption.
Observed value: 15 A
